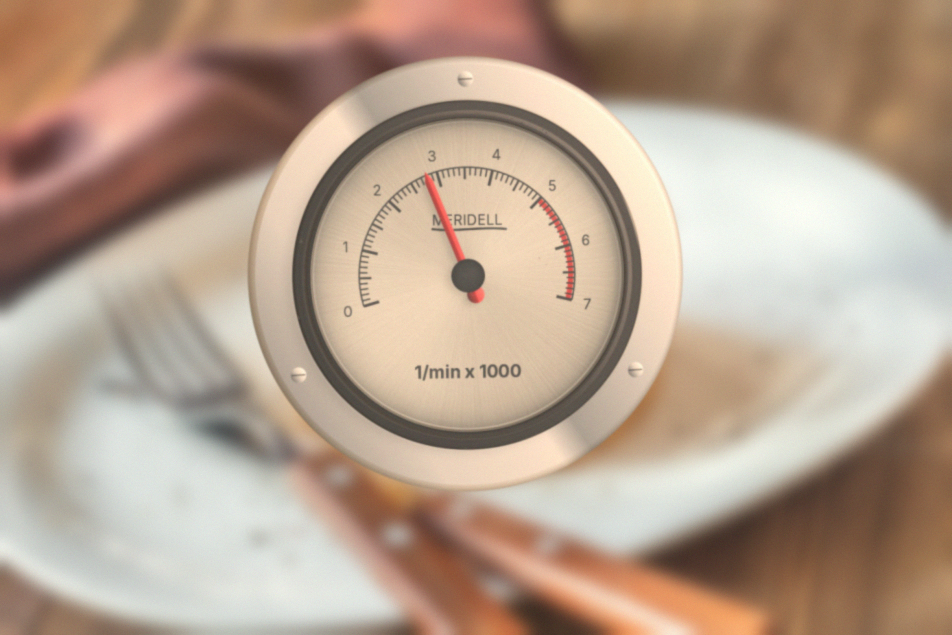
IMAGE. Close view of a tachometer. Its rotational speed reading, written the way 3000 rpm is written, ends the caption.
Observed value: 2800 rpm
